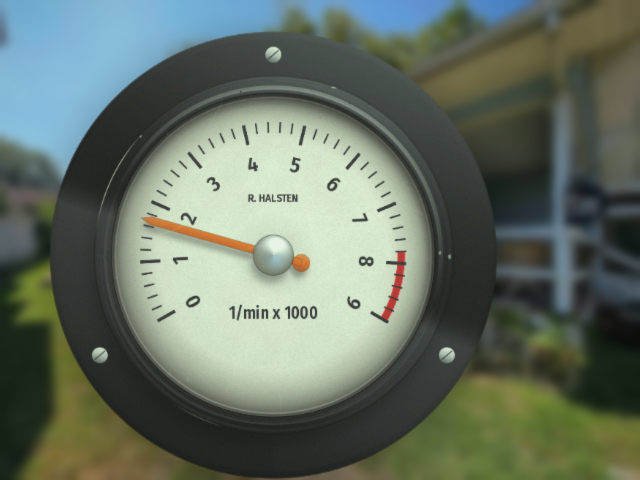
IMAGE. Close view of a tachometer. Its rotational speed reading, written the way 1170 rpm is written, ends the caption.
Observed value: 1700 rpm
